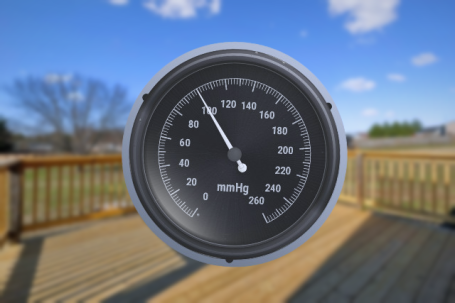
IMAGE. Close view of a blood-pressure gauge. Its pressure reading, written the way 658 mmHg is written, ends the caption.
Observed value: 100 mmHg
